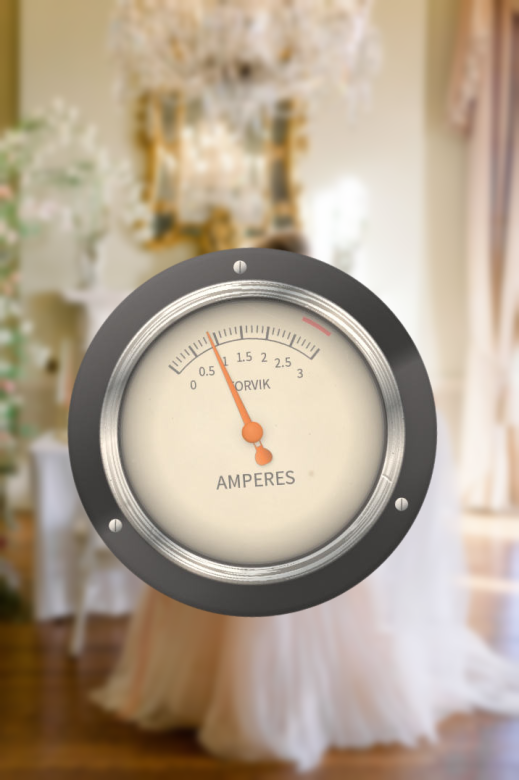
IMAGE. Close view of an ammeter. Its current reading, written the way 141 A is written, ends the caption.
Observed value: 0.9 A
